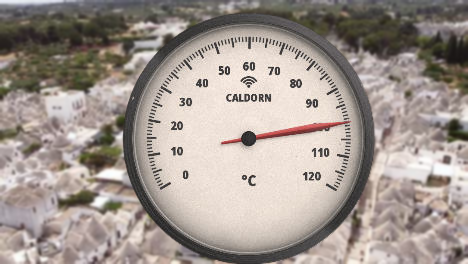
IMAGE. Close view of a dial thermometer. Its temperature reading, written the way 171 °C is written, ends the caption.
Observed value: 100 °C
